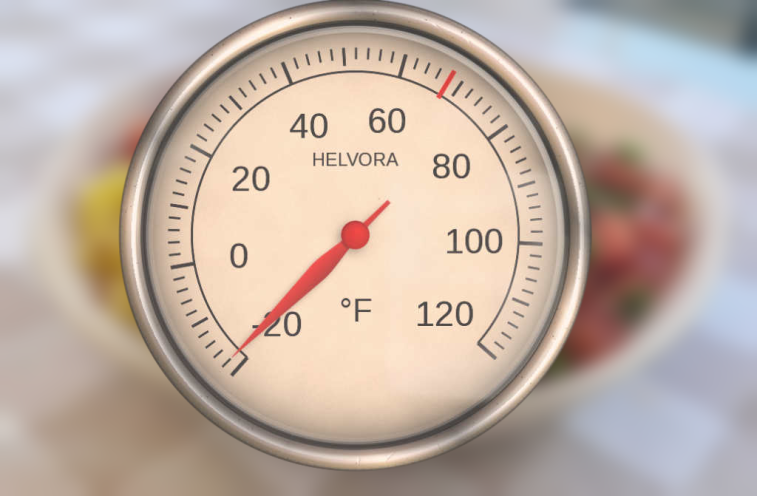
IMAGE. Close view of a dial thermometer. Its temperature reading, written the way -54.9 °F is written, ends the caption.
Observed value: -18 °F
